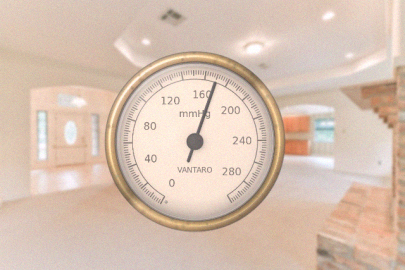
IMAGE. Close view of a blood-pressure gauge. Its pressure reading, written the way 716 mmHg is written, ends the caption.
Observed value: 170 mmHg
